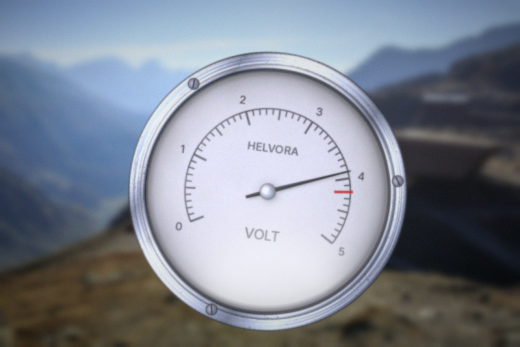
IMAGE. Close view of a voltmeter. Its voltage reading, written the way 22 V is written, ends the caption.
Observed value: 3.9 V
